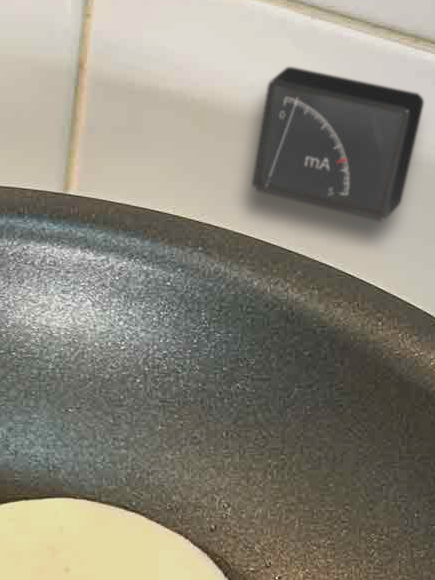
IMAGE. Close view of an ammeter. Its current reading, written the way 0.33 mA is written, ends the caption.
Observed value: 0.5 mA
